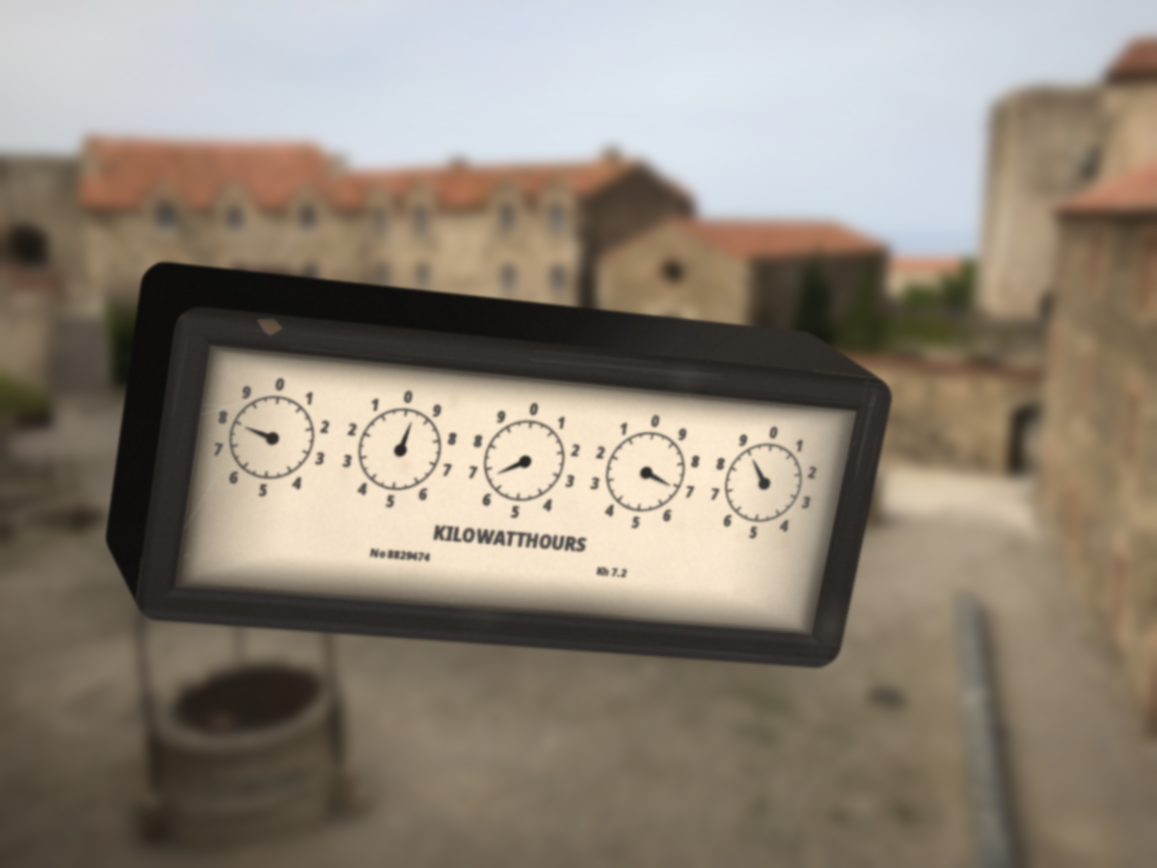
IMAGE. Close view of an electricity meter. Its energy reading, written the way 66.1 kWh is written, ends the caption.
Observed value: 79669 kWh
